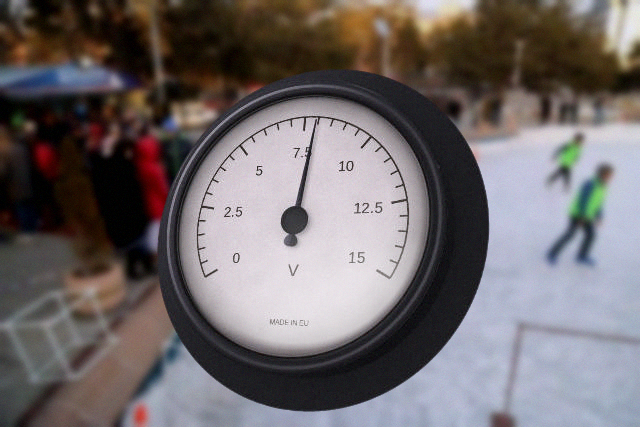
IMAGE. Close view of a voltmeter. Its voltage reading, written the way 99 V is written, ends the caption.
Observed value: 8 V
